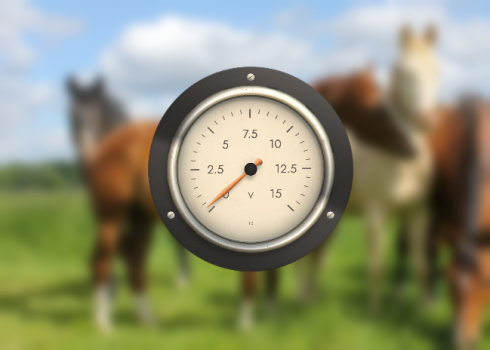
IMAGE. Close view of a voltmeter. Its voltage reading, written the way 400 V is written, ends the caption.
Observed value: 0.25 V
